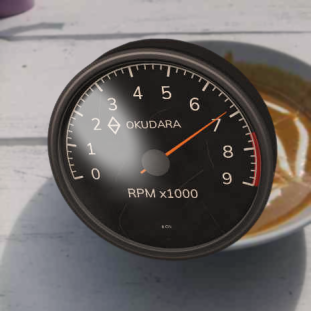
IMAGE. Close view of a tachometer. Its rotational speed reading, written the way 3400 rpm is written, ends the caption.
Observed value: 6800 rpm
